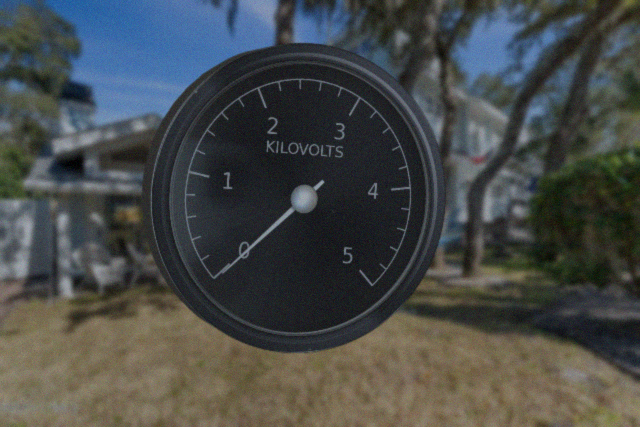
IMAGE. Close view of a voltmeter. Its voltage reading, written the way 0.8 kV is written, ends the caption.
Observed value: 0 kV
